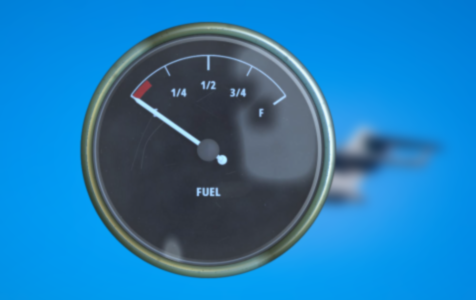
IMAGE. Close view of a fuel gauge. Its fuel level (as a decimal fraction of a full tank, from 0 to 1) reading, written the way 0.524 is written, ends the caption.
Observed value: 0
